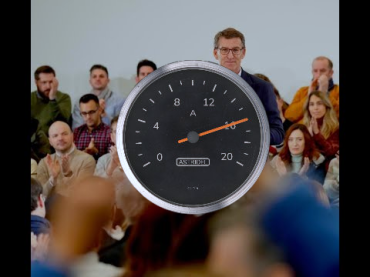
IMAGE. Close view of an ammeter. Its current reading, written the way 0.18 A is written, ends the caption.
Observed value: 16 A
